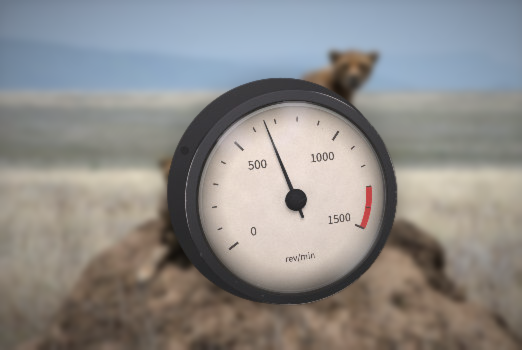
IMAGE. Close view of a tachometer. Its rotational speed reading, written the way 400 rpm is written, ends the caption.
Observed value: 650 rpm
